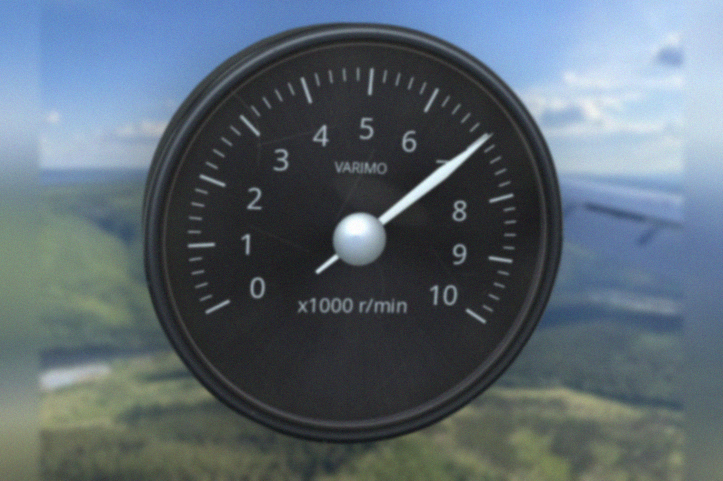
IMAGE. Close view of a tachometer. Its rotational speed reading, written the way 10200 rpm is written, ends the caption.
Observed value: 7000 rpm
